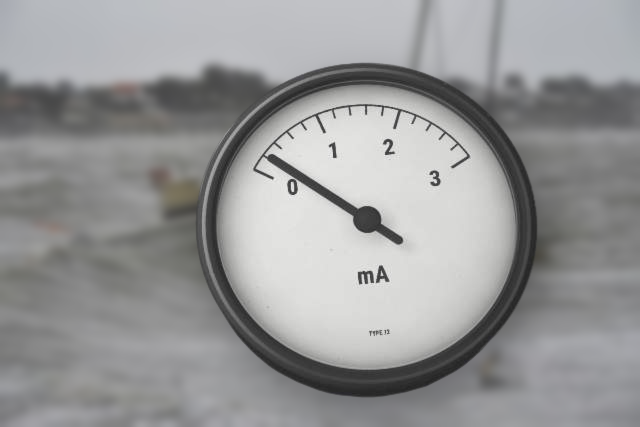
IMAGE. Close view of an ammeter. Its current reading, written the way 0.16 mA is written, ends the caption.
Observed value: 0.2 mA
